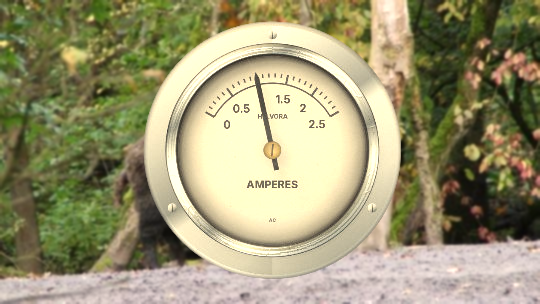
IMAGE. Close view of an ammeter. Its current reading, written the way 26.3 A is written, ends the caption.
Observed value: 1 A
